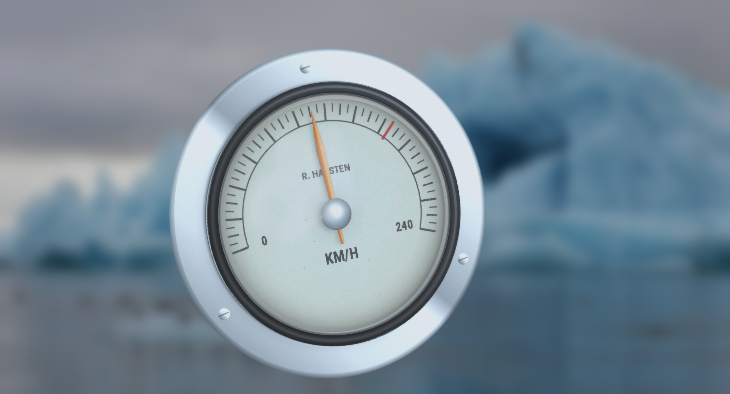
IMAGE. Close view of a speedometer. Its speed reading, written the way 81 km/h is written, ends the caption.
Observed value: 110 km/h
